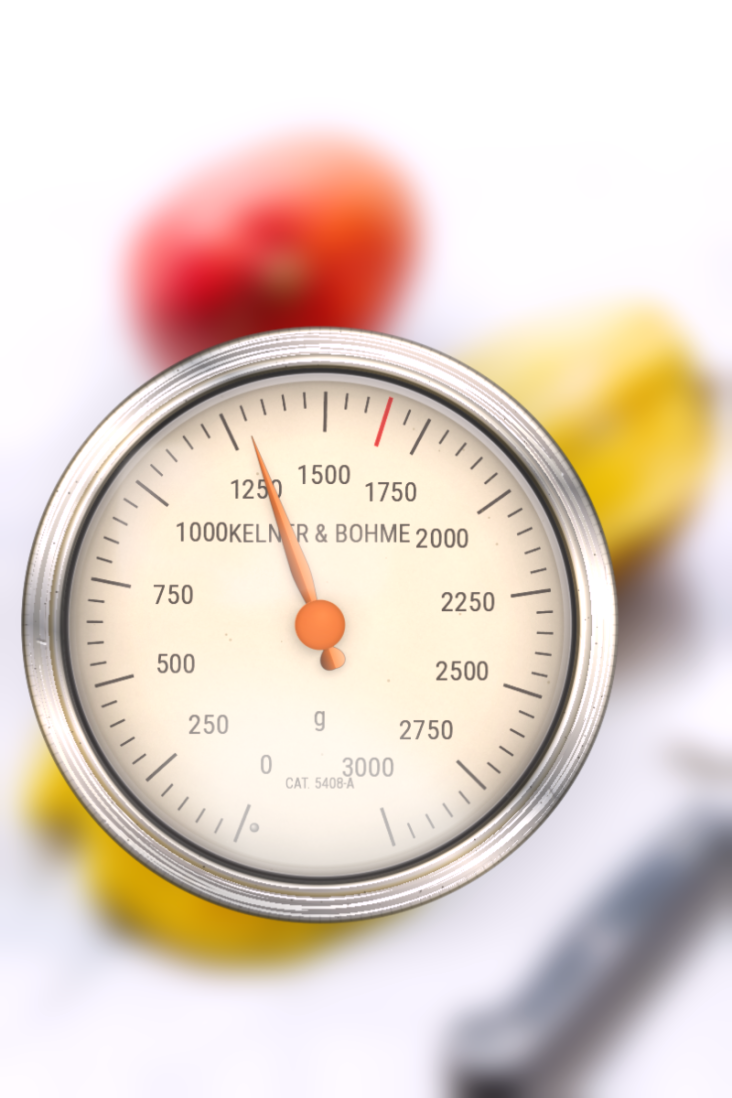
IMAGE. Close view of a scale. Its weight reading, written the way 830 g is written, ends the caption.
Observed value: 1300 g
